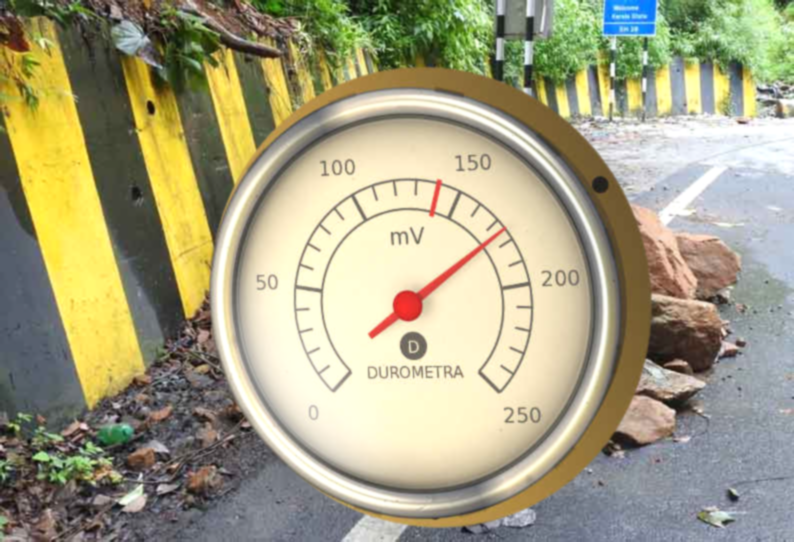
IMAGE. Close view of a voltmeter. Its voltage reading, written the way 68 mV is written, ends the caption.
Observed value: 175 mV
